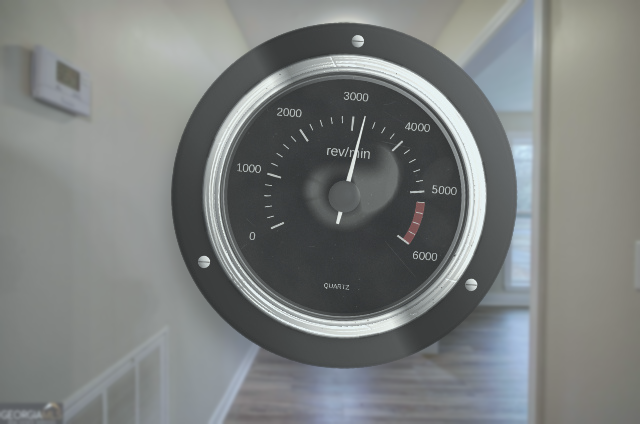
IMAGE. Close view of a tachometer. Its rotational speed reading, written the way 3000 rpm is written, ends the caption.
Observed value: 3200 rpm
